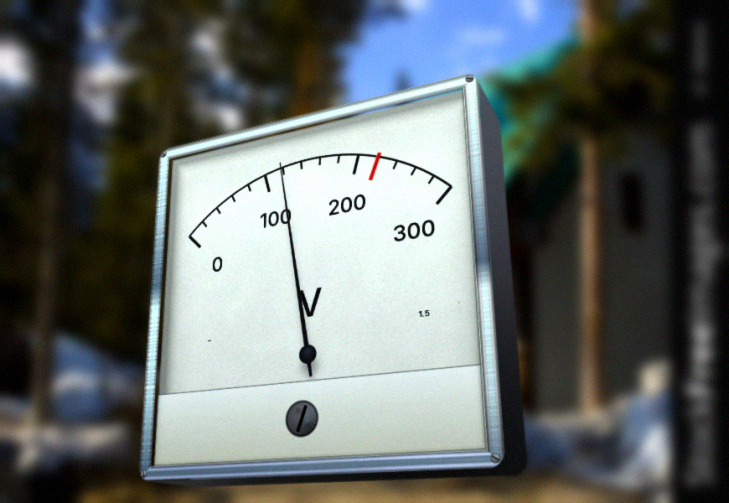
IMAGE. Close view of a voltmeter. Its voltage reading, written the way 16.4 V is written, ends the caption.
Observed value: 120 V
